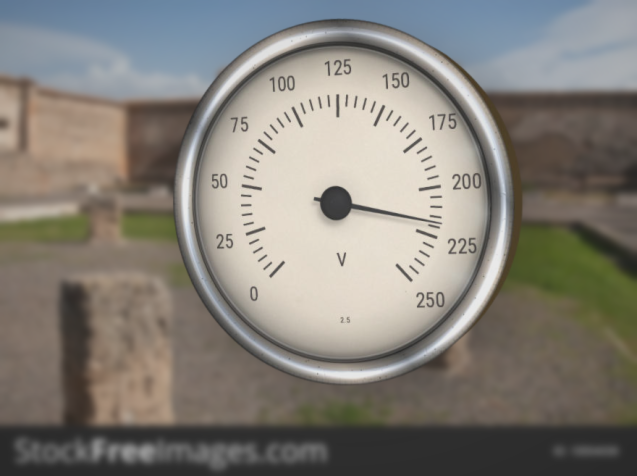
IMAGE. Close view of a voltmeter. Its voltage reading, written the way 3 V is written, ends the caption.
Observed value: 217.5 V
